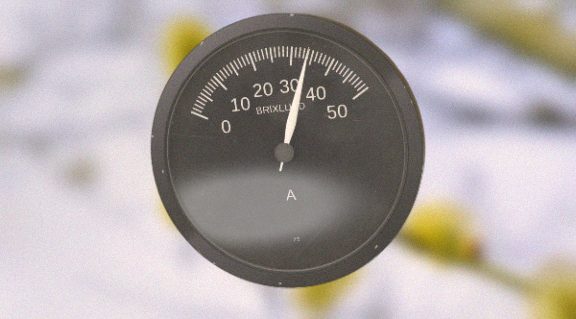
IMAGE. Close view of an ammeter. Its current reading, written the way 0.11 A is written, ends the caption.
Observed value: 34 A
